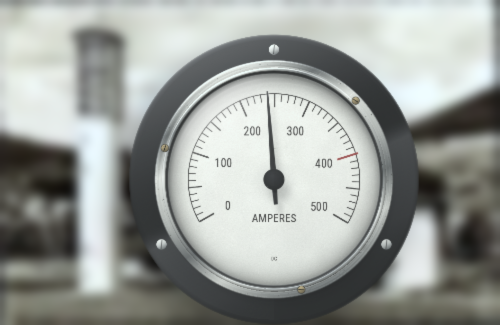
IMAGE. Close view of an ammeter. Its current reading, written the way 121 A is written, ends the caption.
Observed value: 240 A
